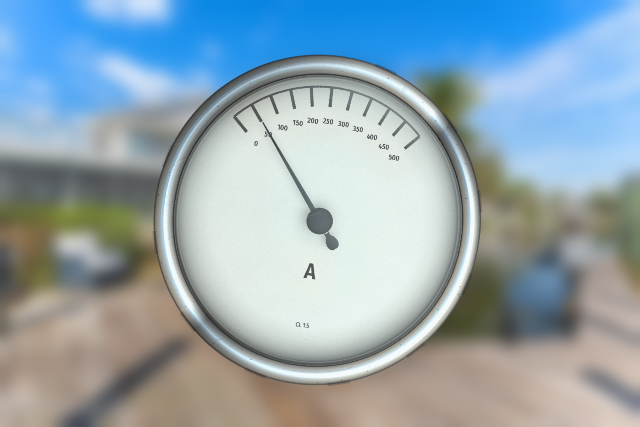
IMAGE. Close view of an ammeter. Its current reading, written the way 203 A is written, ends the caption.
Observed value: 50 A
